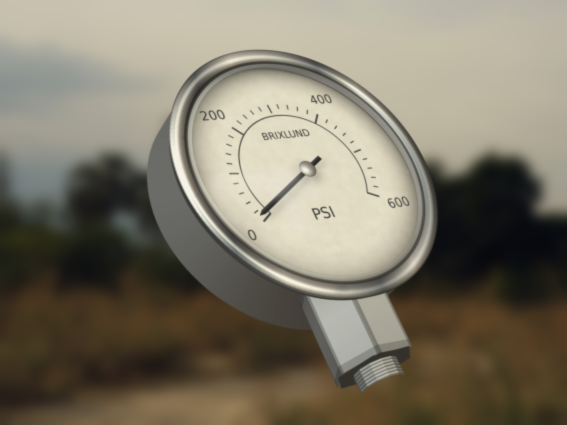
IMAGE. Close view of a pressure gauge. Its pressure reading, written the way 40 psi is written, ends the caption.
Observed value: 10 psi
